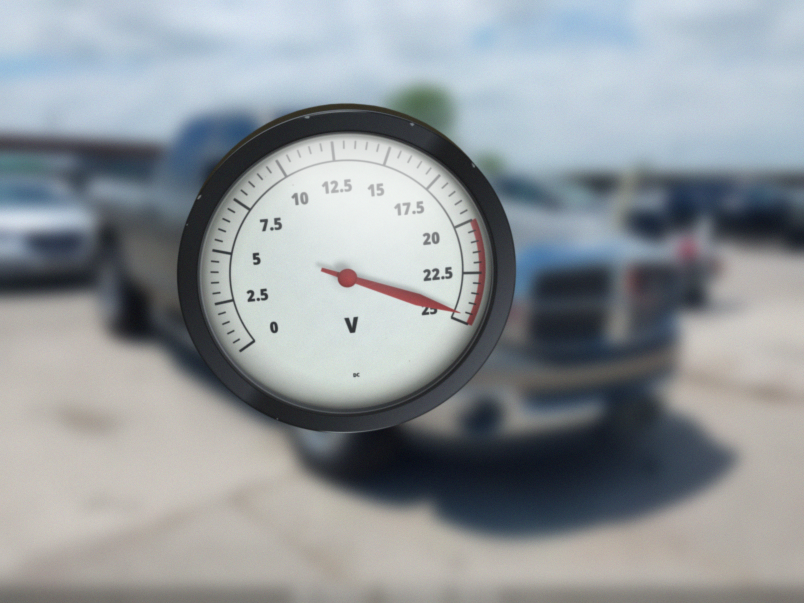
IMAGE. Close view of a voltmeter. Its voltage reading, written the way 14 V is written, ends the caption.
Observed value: 24.5 V
